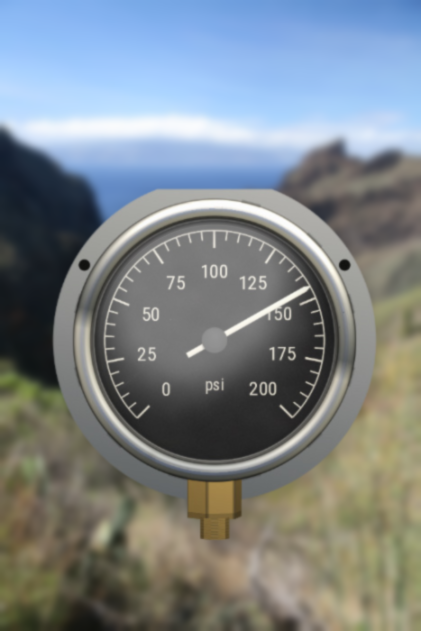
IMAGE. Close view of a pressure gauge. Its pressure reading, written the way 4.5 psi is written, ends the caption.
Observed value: 145 psi
